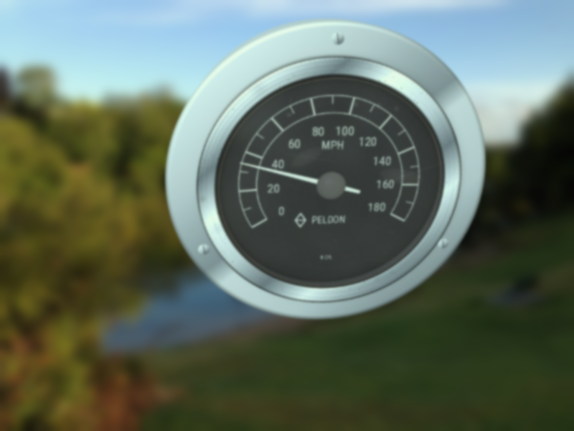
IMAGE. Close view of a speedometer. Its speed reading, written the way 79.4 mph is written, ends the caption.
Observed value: 35 mph
